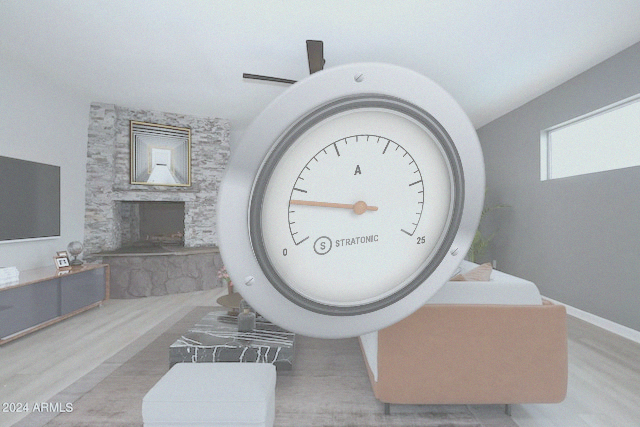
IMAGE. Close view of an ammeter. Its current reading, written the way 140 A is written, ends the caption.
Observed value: 4 A
